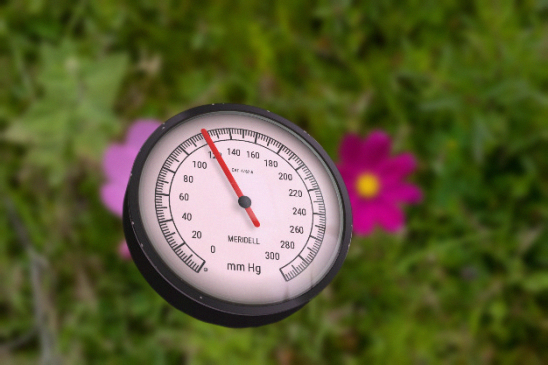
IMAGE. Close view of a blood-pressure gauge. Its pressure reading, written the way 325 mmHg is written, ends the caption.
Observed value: 120 mmHg
